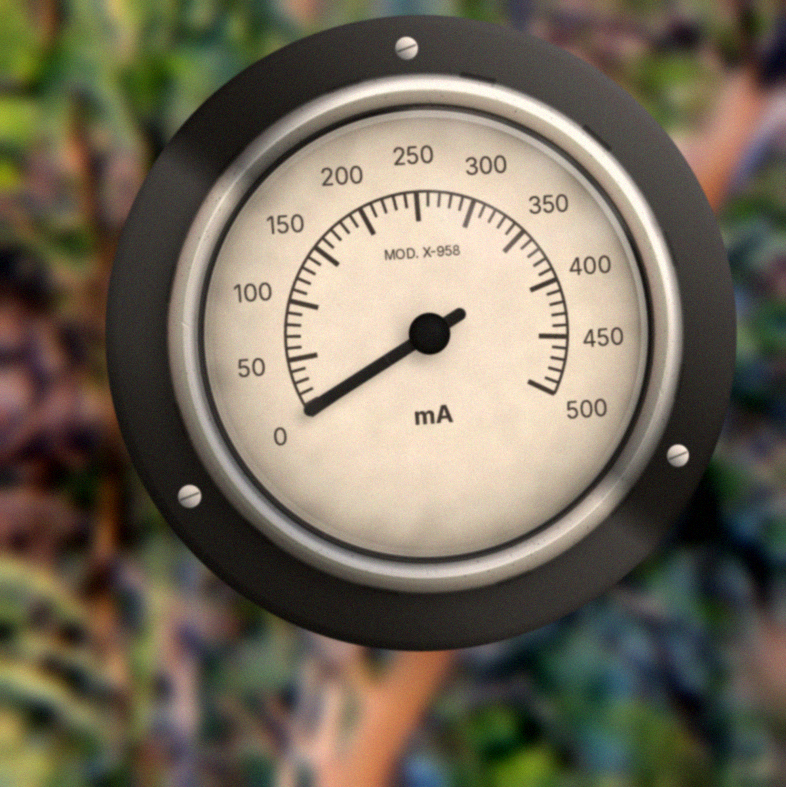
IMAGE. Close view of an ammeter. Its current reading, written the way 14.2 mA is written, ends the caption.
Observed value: 5 mA
